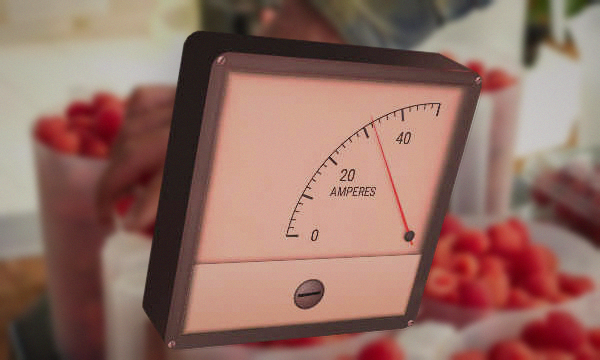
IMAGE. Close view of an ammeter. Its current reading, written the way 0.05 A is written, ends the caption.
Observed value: 32 A
